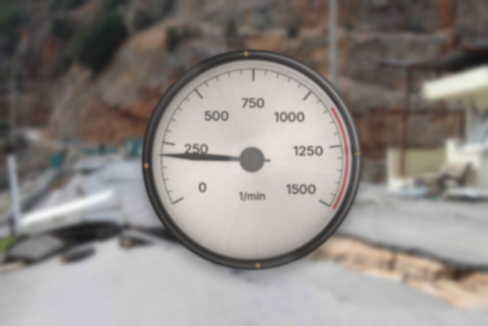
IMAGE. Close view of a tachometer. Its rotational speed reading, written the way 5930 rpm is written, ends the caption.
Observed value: 200 rpm
